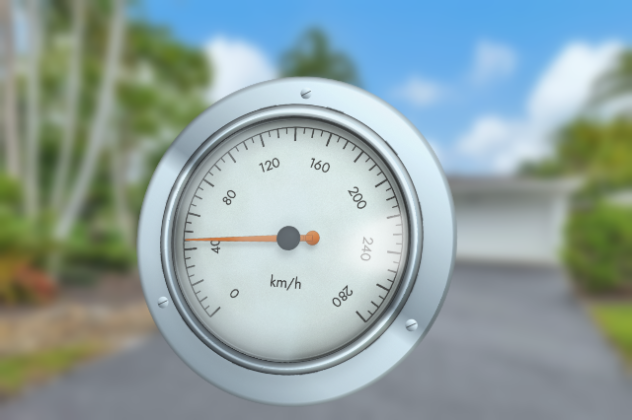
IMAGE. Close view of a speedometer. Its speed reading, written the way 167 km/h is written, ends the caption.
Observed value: 45 km/h
